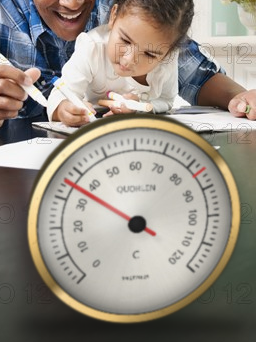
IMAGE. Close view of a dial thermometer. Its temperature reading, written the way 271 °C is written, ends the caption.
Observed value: 36 °C
